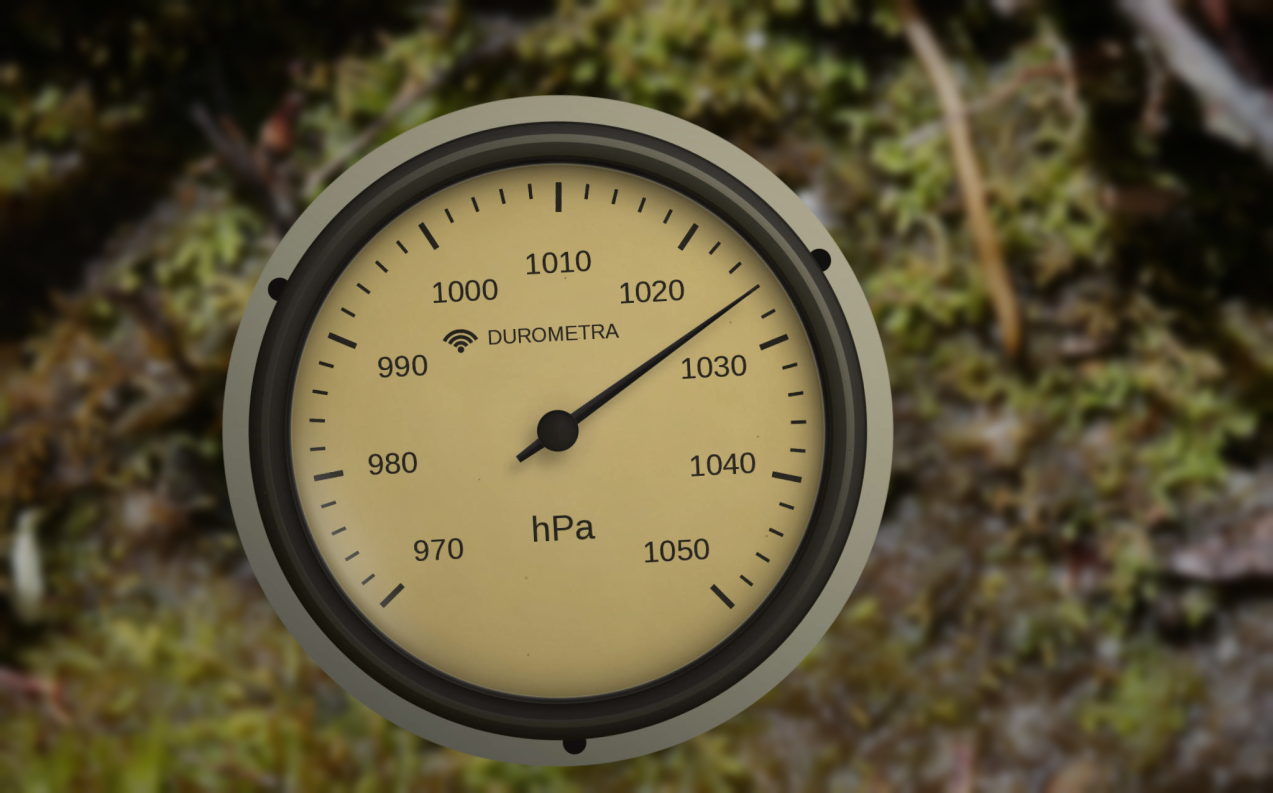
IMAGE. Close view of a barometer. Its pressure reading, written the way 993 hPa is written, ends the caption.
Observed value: 1026 hPa
